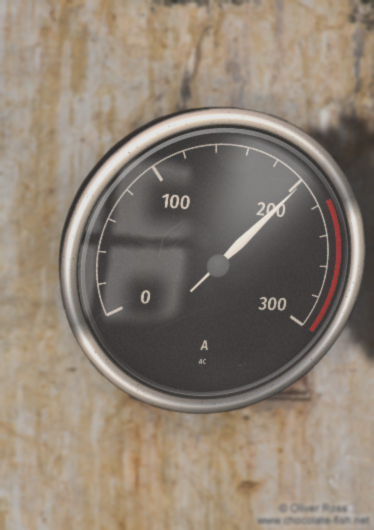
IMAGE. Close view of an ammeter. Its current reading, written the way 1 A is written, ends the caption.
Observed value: 200 A
